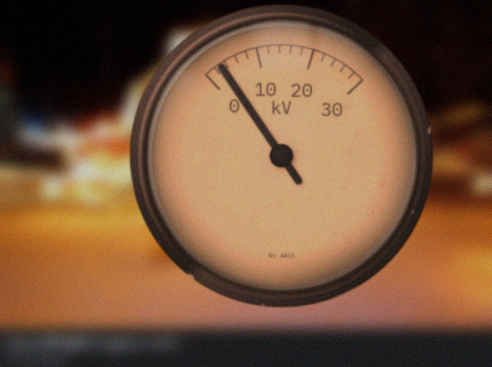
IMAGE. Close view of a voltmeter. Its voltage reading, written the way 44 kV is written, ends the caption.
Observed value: 3 kV
